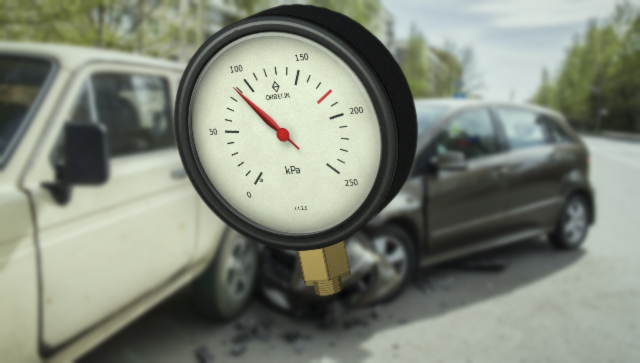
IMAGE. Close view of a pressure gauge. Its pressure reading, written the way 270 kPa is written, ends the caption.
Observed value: 90 kPa
